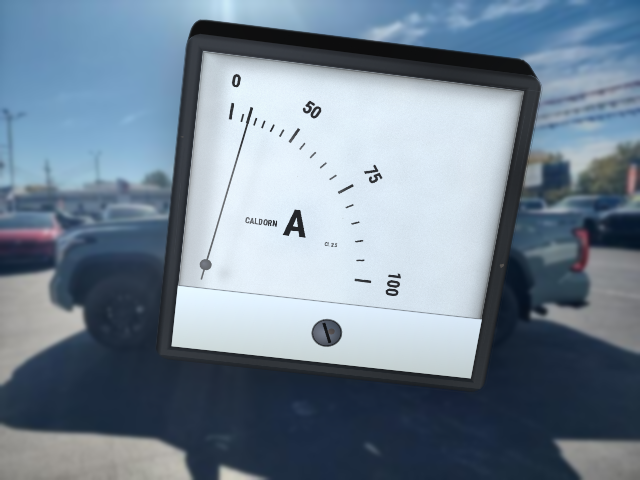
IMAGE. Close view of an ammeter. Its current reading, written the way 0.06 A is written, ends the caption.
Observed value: 25 A
